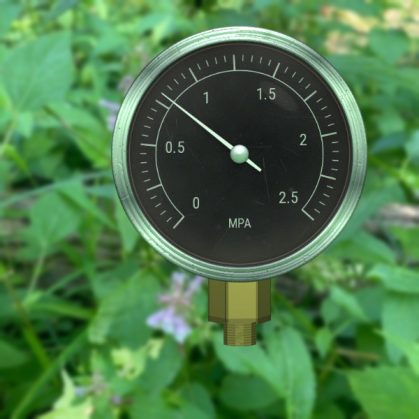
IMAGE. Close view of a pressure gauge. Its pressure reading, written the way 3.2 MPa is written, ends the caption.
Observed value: 0.8 MPa
